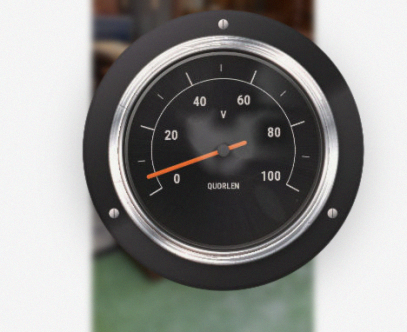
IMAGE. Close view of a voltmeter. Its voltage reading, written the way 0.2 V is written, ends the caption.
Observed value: 5 V
